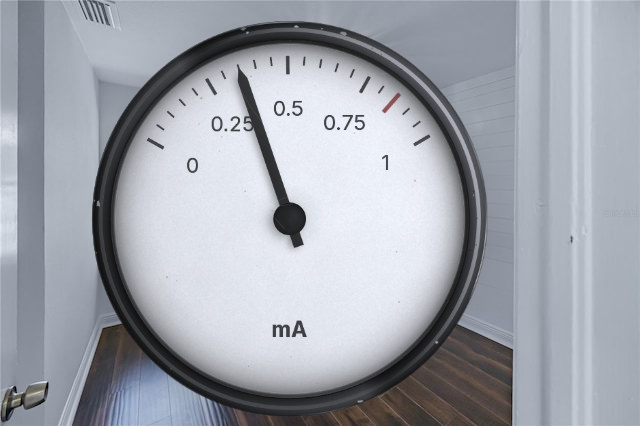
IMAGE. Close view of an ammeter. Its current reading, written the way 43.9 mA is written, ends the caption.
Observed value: 0.35 mA
